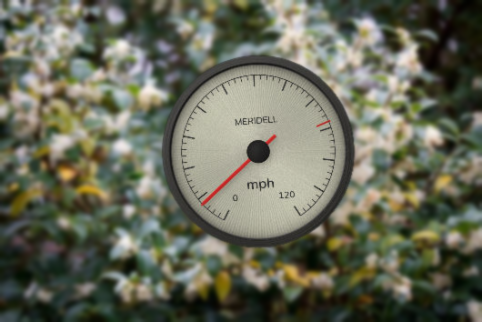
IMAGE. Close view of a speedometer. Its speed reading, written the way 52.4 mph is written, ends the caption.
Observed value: 8 mph
